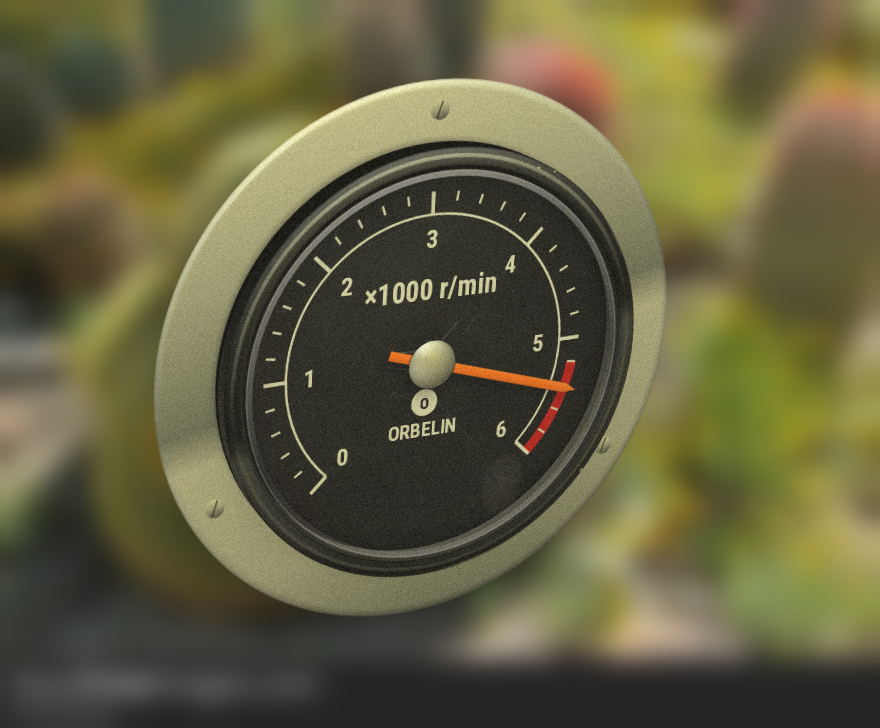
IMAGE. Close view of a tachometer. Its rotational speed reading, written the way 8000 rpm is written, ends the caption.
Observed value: 5400 rpm
